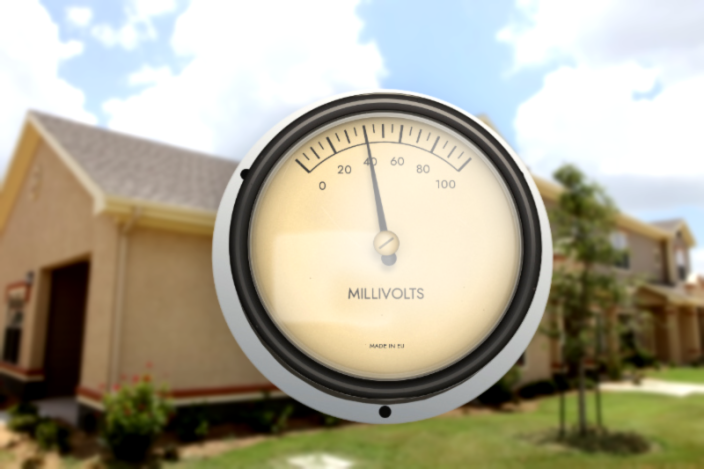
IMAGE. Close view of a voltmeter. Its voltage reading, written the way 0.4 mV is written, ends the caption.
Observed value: 40 mV
